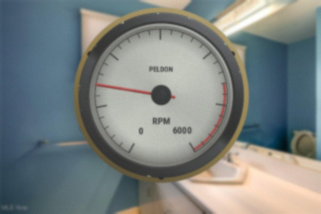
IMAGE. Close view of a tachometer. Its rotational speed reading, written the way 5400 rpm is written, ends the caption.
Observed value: 1400 rpm
